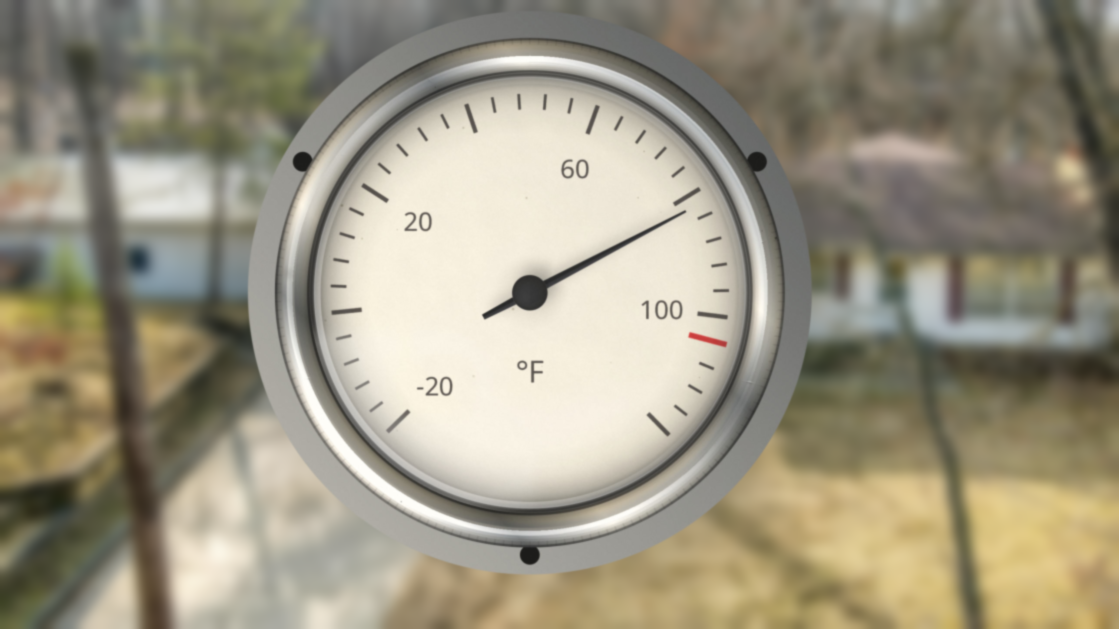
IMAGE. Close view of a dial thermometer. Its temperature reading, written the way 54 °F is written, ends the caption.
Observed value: 82 °F
